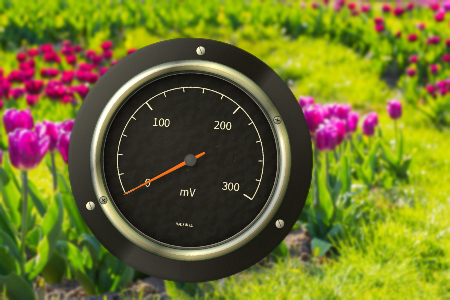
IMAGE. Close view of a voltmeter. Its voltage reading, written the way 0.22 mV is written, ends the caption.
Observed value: 0 mV
